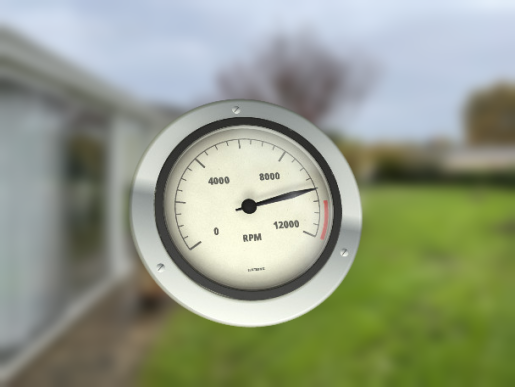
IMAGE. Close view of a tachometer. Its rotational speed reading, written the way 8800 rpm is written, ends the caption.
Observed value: 10000 rpm
